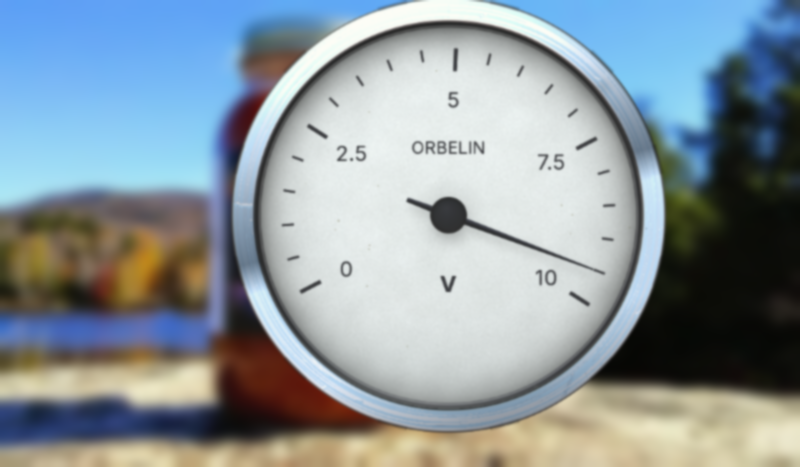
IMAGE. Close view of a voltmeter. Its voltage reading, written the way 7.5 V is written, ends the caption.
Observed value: 9.5 V
